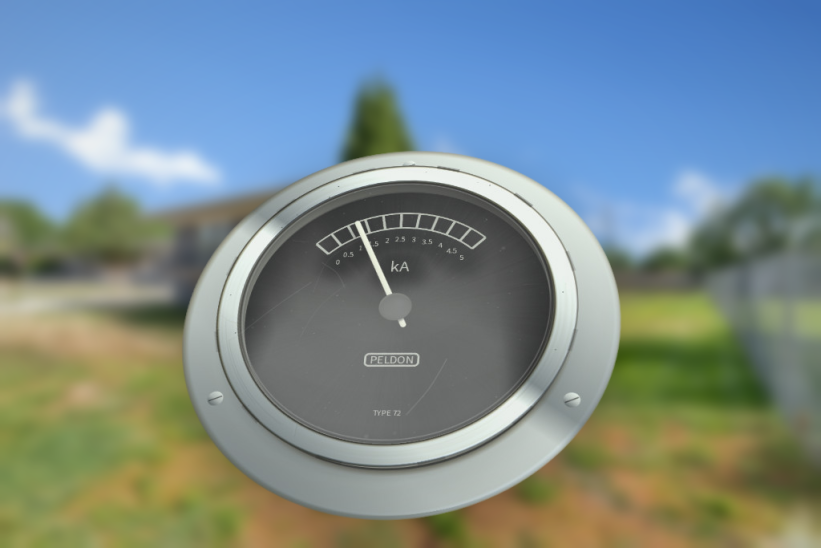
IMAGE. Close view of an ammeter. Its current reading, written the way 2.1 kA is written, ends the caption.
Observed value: 1.25 kA
